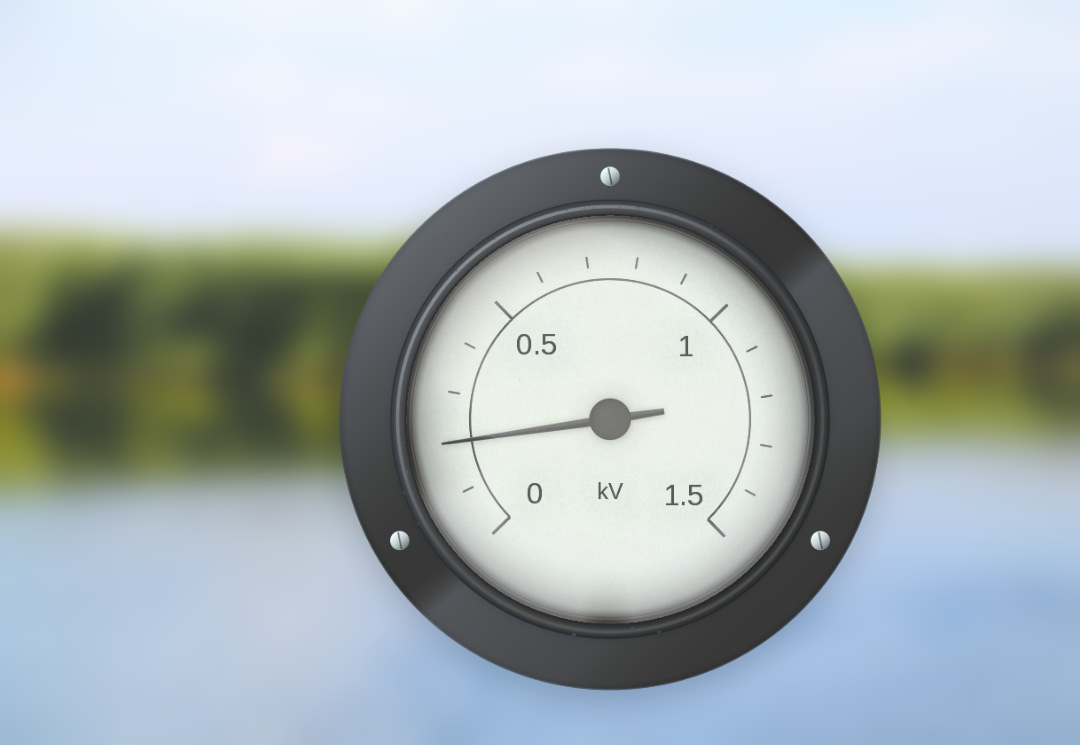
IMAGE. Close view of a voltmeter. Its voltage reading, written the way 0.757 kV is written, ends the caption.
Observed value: 0.2 kV
